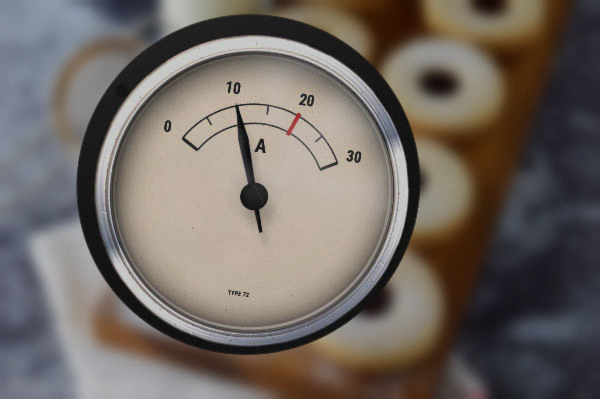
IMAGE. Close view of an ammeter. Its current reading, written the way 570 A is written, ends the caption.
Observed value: 10 A
